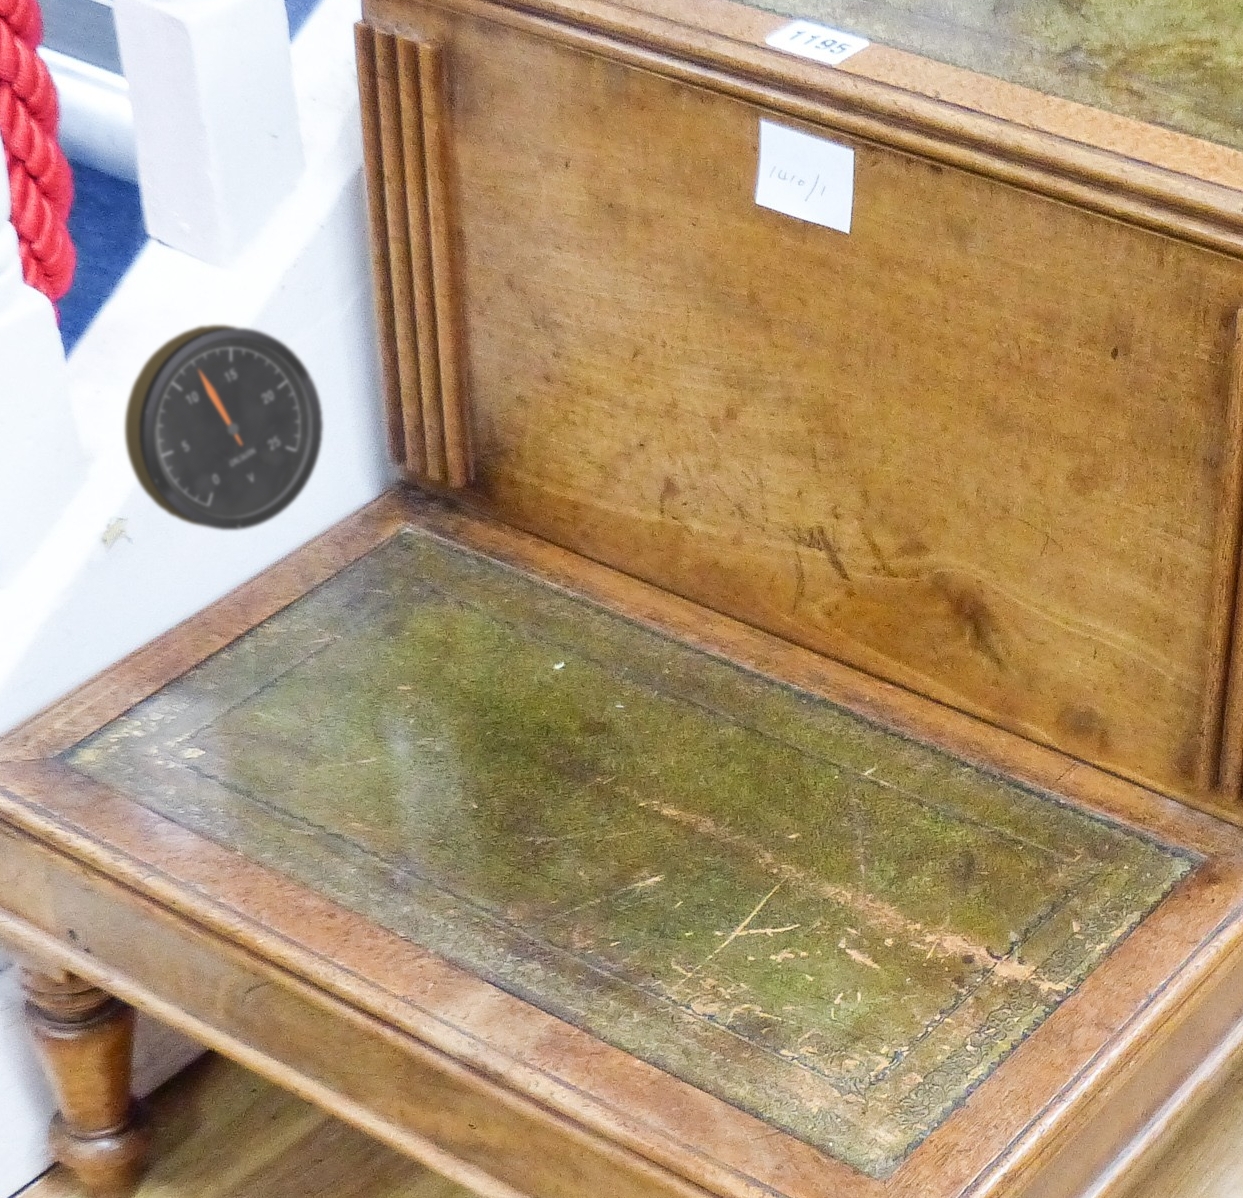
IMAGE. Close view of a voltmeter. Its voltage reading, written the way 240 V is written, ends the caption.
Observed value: 12 V
